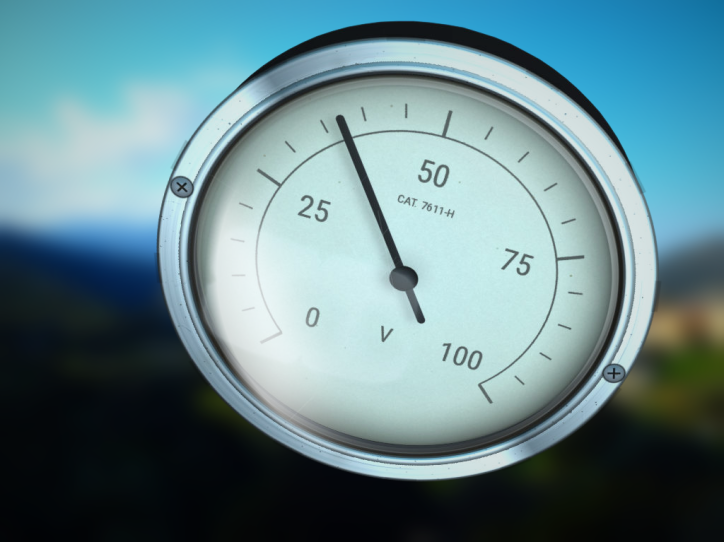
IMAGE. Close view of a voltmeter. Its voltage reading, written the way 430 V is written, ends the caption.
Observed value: 37.5 V
